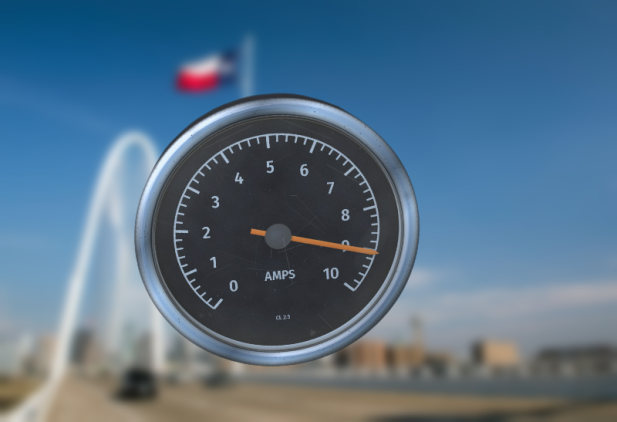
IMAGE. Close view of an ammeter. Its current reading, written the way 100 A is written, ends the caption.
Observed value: 9 A
